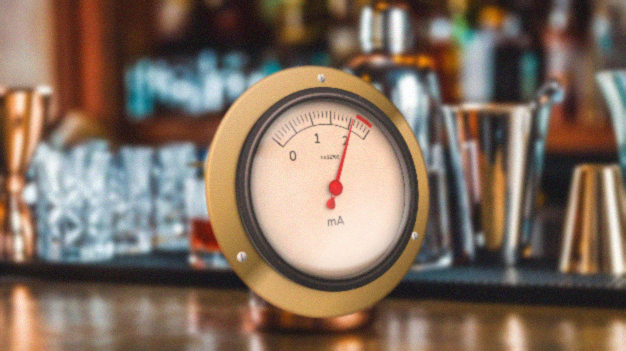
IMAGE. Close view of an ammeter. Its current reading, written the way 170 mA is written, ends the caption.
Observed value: 2 mA
